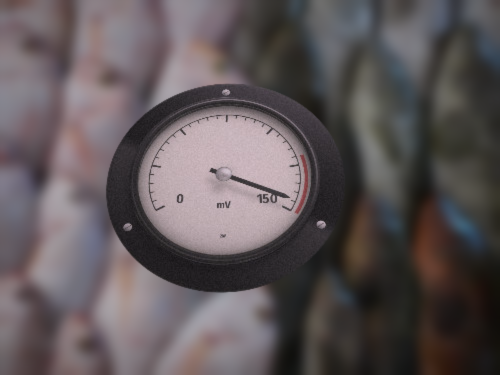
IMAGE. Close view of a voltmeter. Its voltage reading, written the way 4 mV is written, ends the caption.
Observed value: 145 mV
